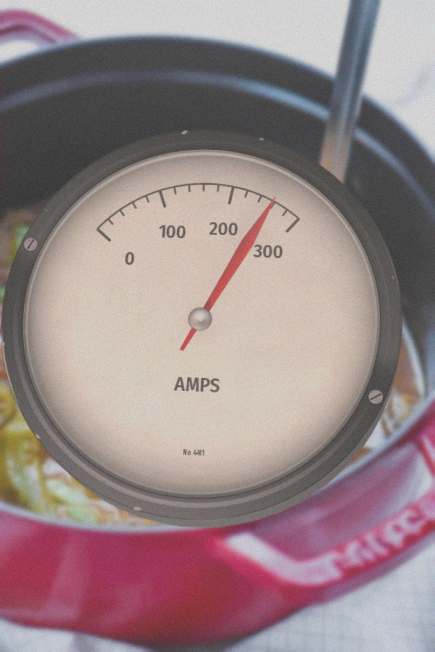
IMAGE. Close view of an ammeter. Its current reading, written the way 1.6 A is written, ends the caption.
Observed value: 260 A
